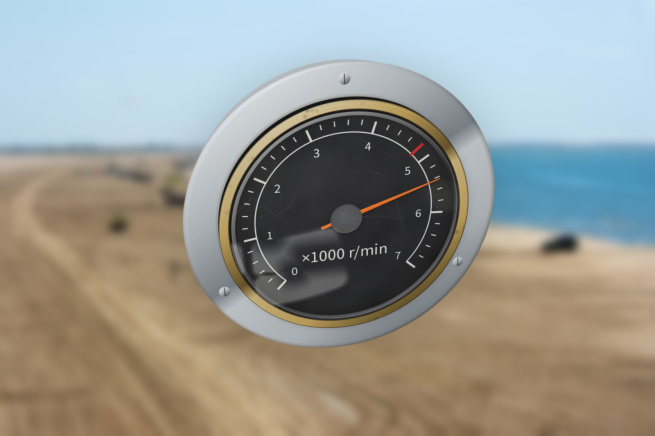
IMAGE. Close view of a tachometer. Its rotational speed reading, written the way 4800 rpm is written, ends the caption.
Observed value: 5400 rpm
